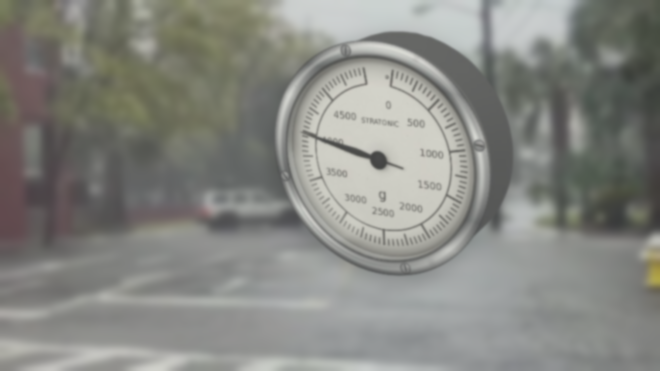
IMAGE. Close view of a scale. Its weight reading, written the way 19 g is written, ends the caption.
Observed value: 4000 g
